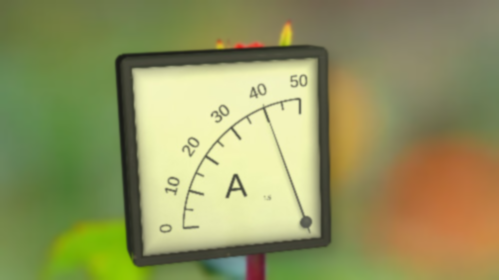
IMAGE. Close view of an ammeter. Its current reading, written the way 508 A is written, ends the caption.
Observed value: 40 A
